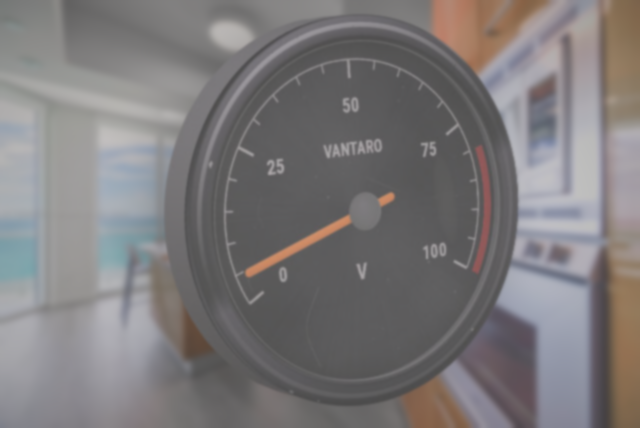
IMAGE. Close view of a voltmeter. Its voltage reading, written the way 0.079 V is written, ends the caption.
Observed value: 5 V
